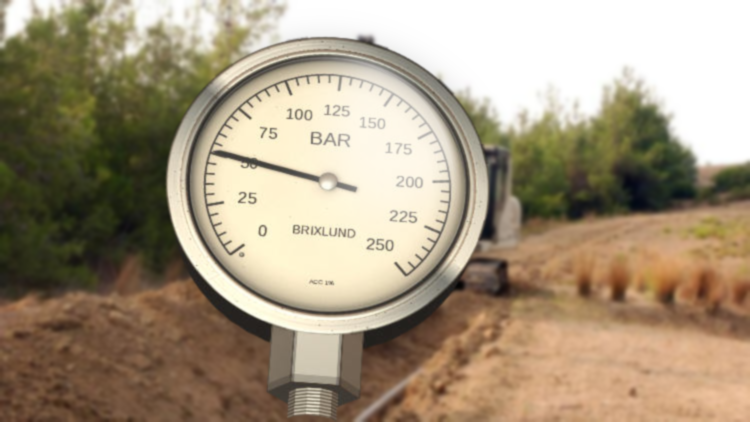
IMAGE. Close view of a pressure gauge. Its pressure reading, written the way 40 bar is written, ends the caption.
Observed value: 50 bar
